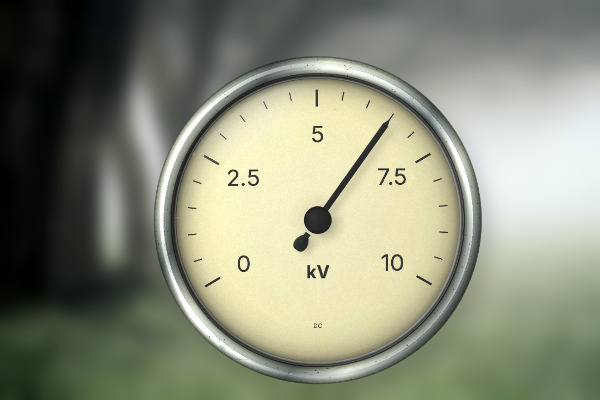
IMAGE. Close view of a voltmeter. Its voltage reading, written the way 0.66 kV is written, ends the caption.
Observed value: 6.5 kV
